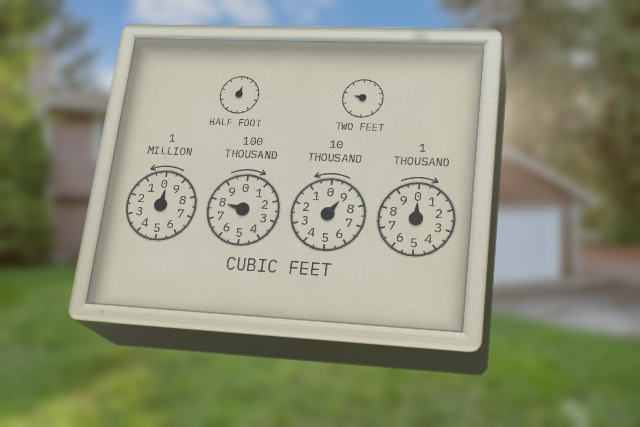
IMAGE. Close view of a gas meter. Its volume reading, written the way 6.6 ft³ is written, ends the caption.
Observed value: 979000 ft³
